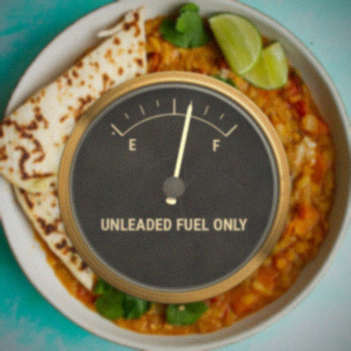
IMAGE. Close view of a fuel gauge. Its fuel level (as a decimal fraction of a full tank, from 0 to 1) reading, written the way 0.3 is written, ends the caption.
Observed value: 0.625
